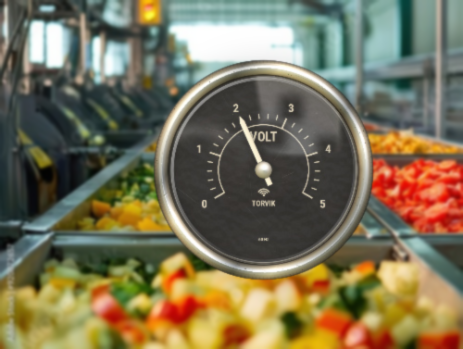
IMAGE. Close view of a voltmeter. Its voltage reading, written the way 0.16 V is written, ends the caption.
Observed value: 2 V
